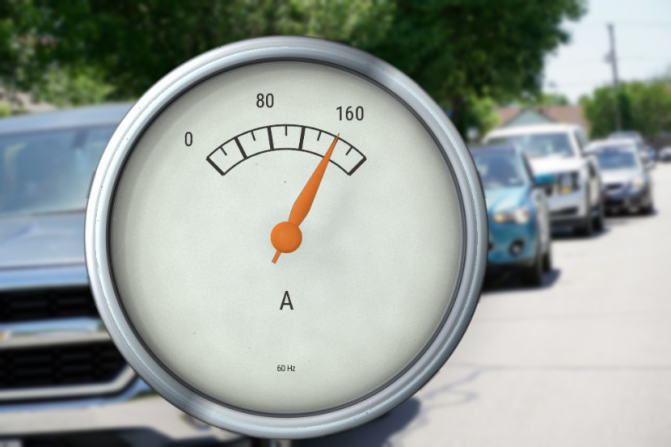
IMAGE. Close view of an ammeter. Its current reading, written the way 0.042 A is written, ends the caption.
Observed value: 160 A
